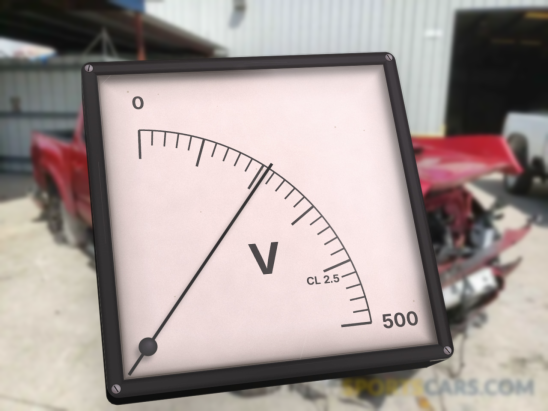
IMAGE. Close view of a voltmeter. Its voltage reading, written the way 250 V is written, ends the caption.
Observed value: 210 V
